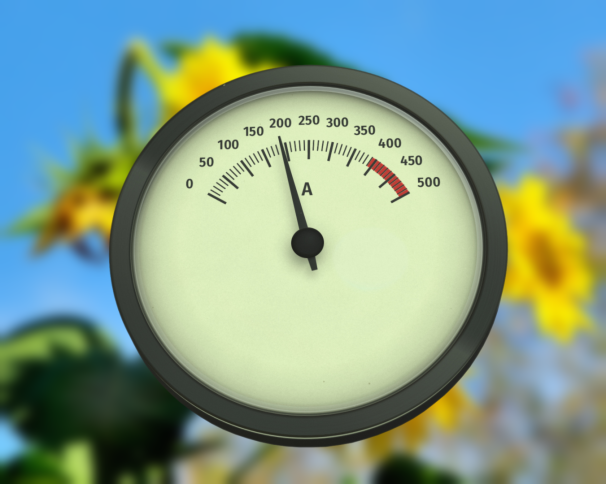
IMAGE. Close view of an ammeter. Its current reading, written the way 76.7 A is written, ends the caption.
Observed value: 190 A
